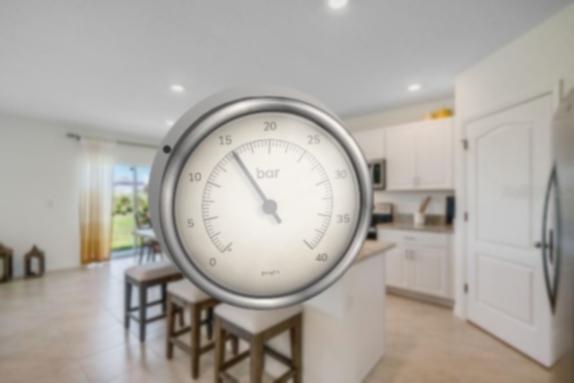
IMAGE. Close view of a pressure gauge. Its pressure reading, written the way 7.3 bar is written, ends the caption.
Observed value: 15 bar
